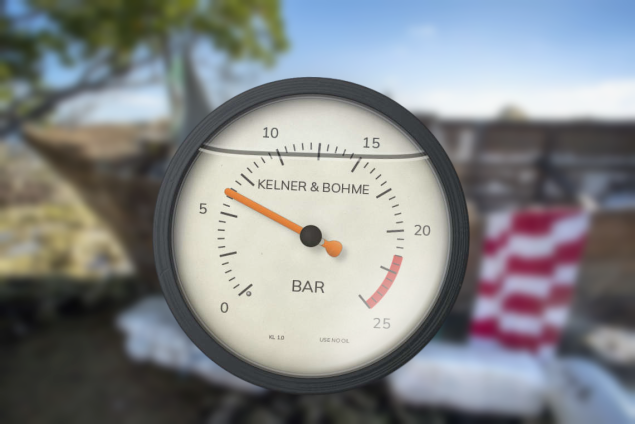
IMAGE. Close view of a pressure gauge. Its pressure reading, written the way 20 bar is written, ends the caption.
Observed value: 6.25 bar
